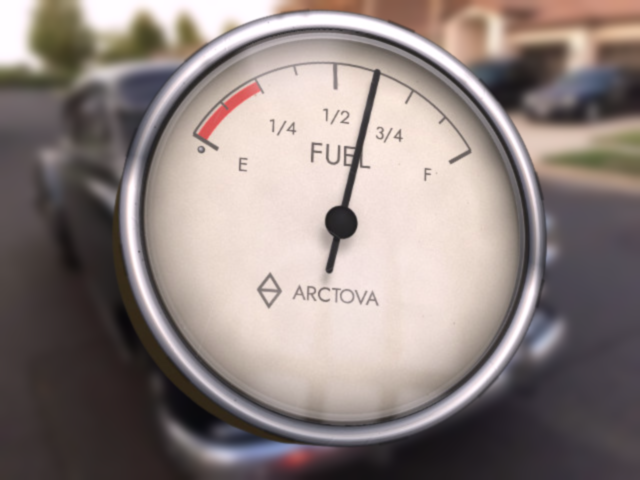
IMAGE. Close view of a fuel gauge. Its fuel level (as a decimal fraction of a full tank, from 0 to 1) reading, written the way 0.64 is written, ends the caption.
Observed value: 0.625
